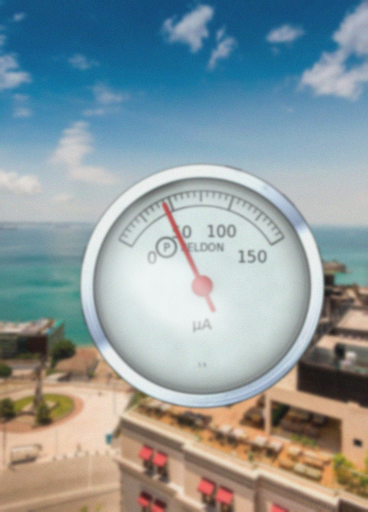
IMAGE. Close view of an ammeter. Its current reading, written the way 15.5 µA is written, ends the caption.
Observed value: 45 µA
